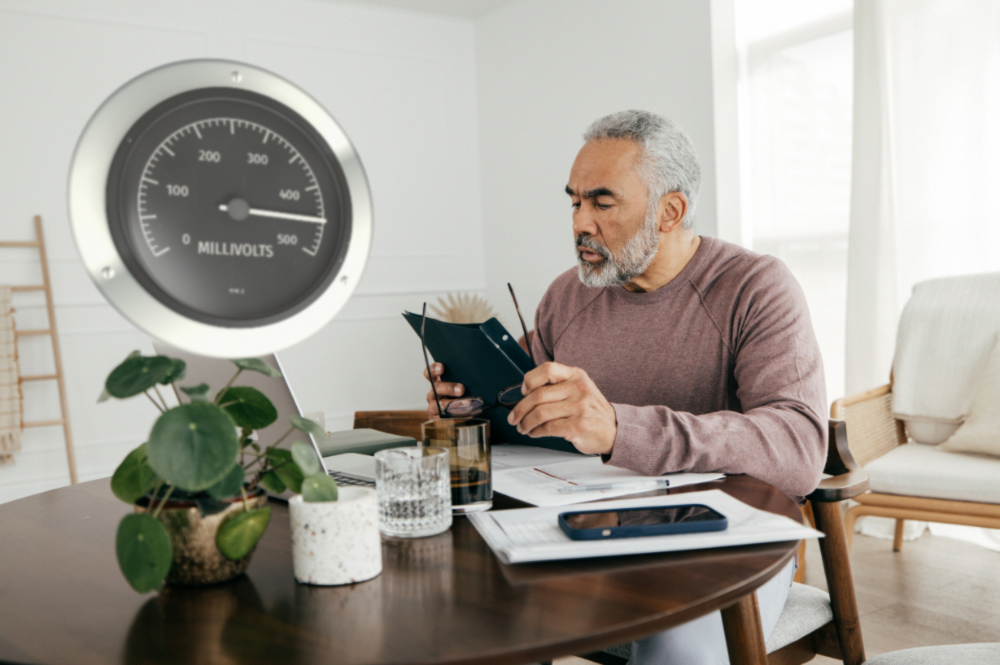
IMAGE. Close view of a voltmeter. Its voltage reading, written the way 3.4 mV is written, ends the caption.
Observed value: 450 mV
